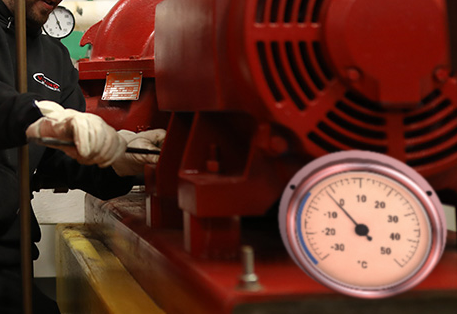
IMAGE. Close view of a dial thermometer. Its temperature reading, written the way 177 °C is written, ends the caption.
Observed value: -2 °C
